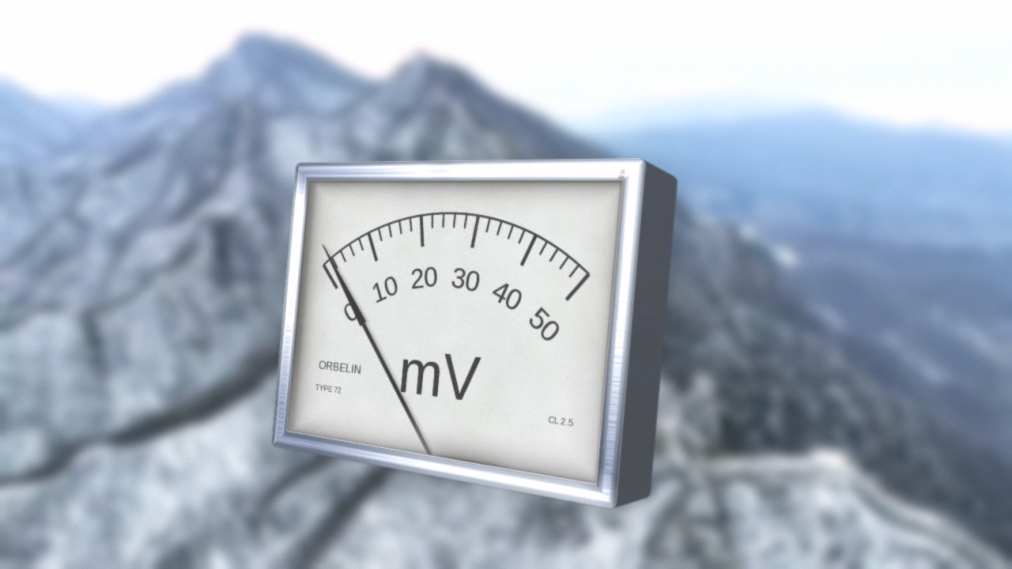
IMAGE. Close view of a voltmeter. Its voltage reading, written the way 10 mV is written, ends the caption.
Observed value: 2 mV
